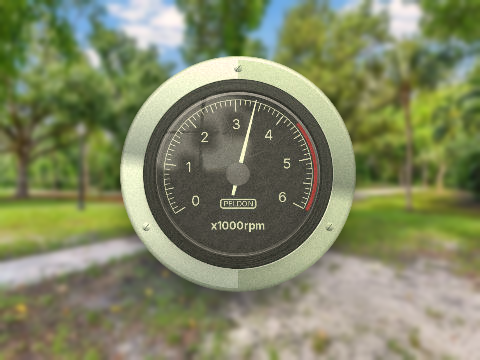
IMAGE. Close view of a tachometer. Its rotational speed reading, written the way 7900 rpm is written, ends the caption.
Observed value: 3400 rpm
